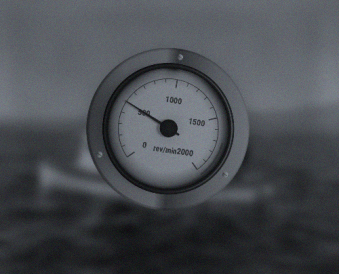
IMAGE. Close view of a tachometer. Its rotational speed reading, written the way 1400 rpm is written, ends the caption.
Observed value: 500 rpm
